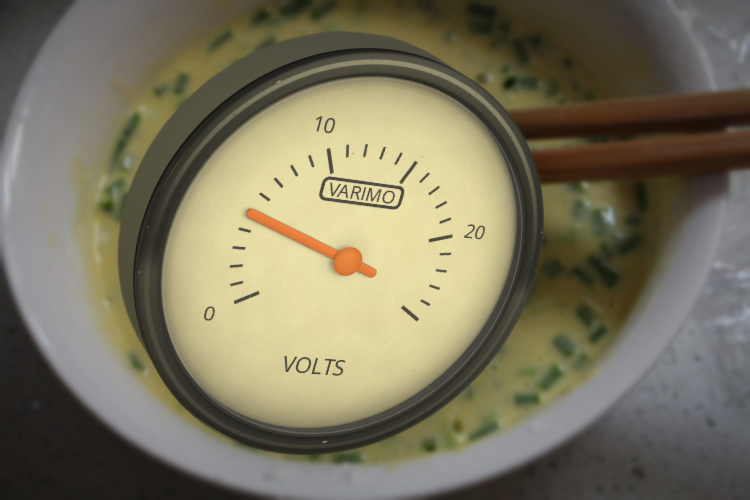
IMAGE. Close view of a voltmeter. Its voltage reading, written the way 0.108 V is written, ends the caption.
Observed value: 5 V
